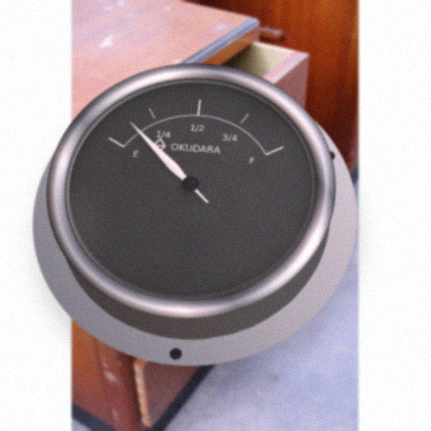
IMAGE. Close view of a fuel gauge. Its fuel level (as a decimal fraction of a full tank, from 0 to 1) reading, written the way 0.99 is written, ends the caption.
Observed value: 0.125
